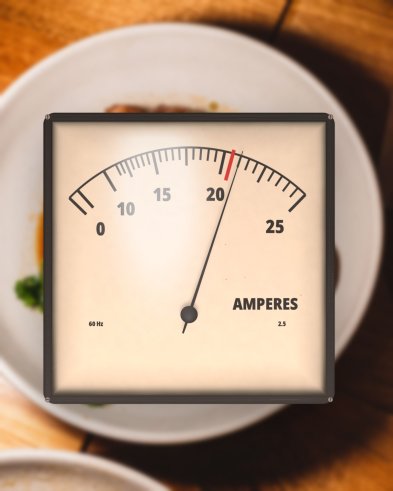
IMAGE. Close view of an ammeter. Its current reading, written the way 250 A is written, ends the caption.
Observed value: 21 A
